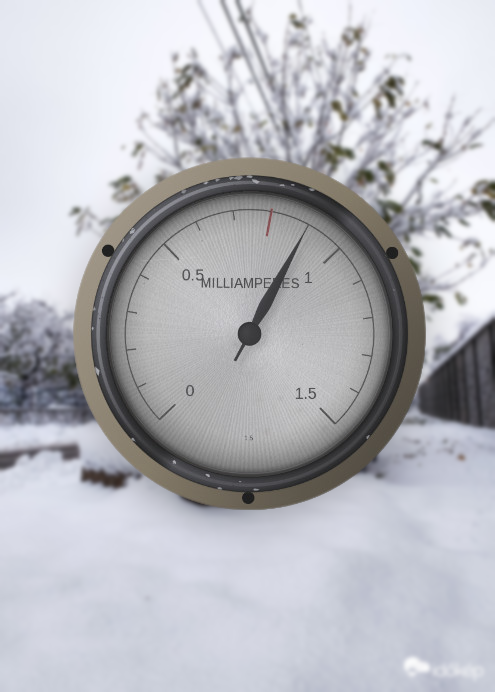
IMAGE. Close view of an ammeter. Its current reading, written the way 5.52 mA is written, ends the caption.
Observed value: 0.9 mA
